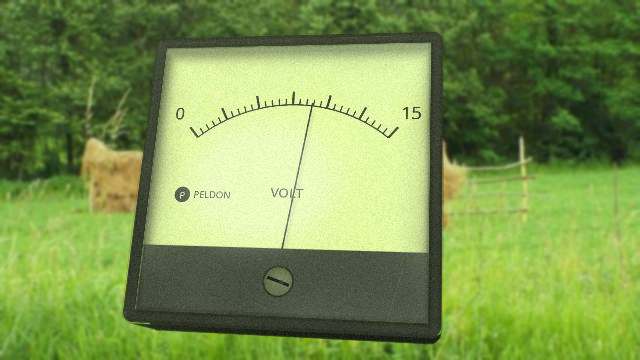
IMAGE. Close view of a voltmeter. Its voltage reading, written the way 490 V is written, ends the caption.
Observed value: 9 V
